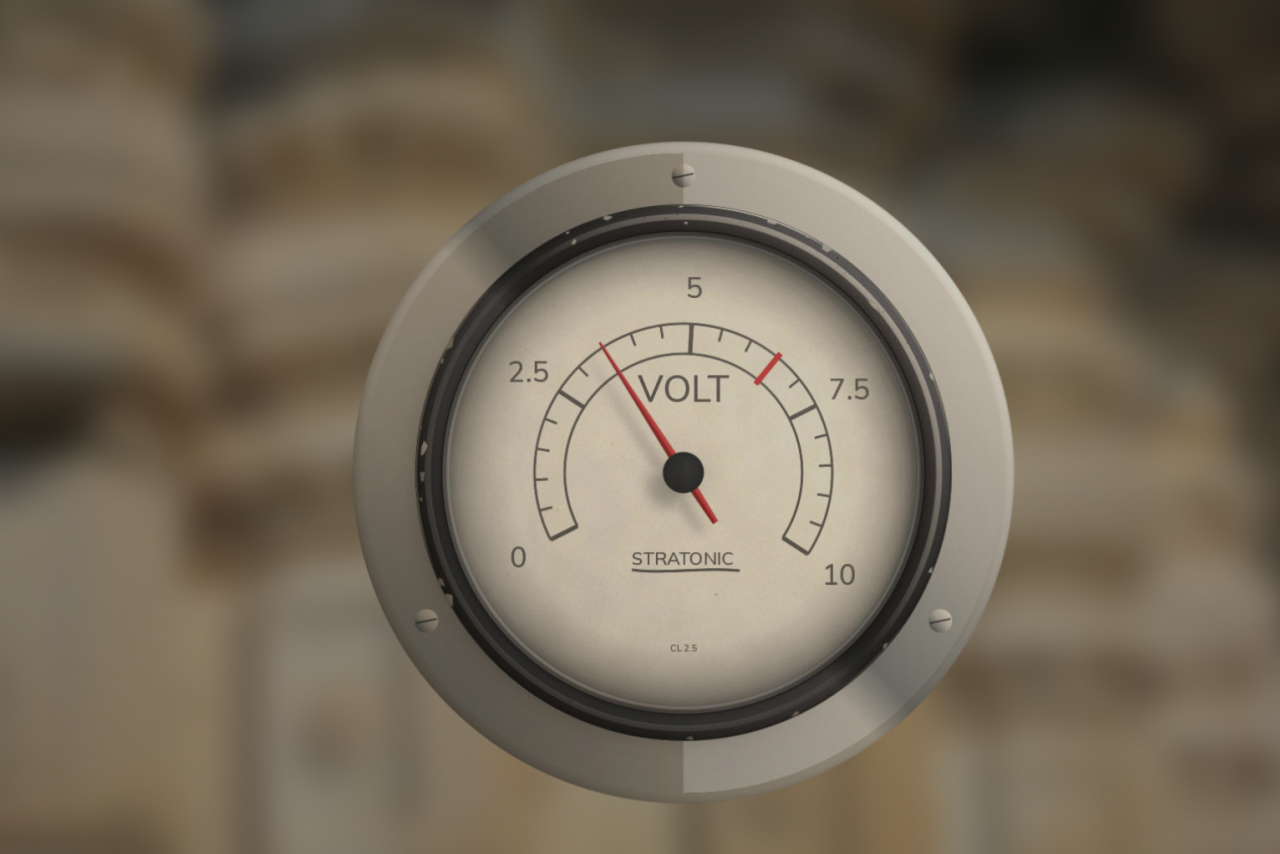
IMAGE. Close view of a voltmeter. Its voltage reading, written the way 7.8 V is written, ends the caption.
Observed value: 3.5 V
